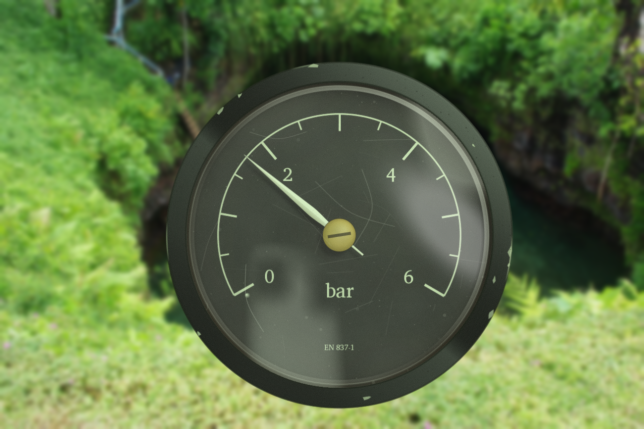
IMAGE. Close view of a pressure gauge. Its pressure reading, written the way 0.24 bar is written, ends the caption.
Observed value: 1.75 bar
